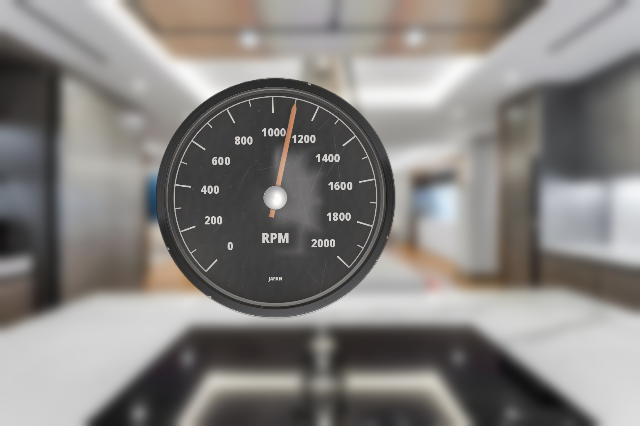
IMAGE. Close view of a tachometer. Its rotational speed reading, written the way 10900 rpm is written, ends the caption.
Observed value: 1100 rpm
